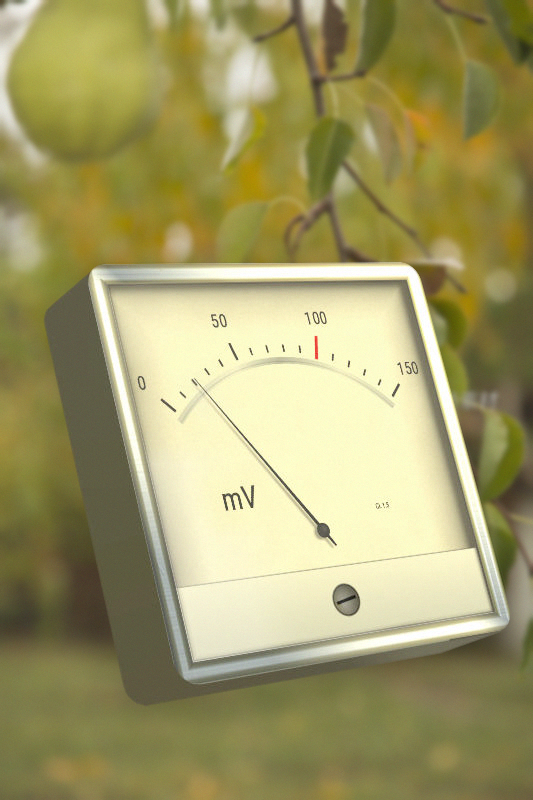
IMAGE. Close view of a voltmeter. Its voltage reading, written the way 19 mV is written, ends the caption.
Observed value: 20 mV
